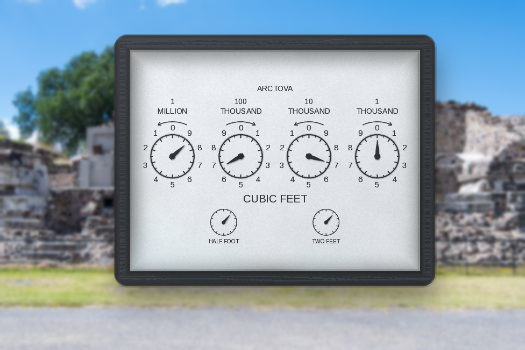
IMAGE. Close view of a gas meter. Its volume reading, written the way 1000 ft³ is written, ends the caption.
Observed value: 867000 ft³
